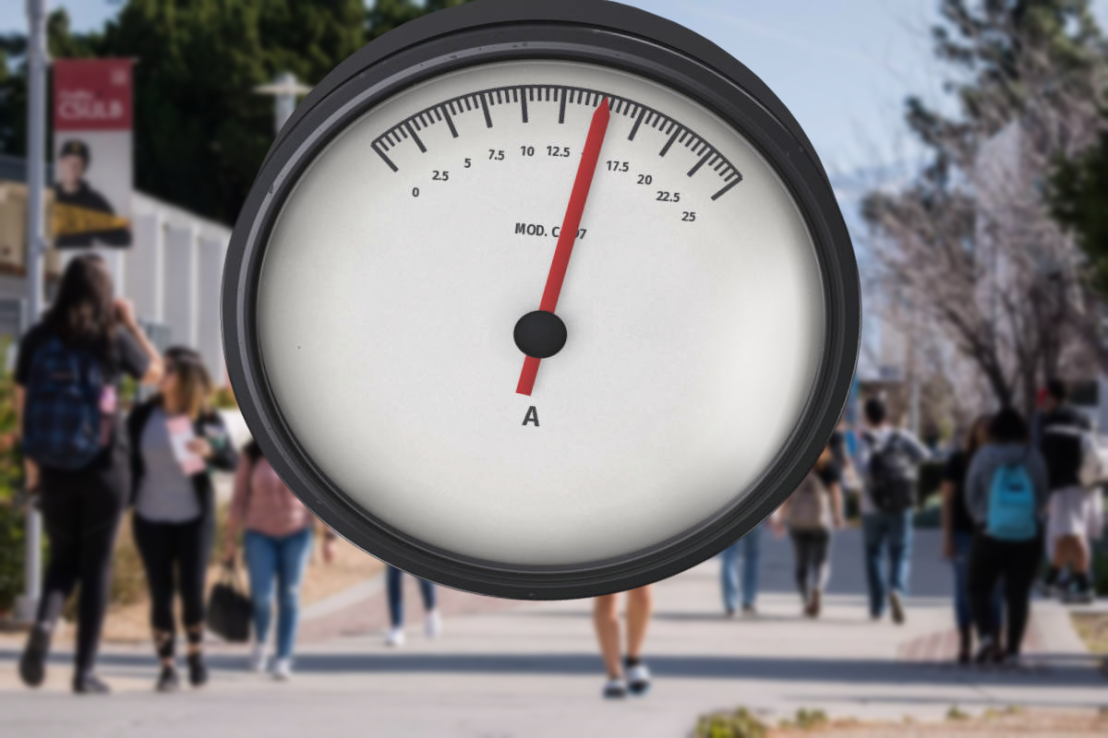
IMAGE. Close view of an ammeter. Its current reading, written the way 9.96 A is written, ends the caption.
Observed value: 15 A
